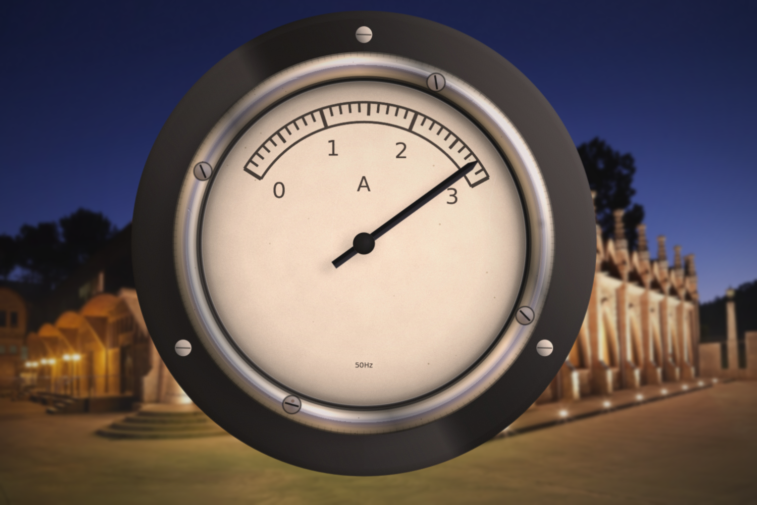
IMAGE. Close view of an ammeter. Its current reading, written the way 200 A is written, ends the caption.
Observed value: 2.8 A
